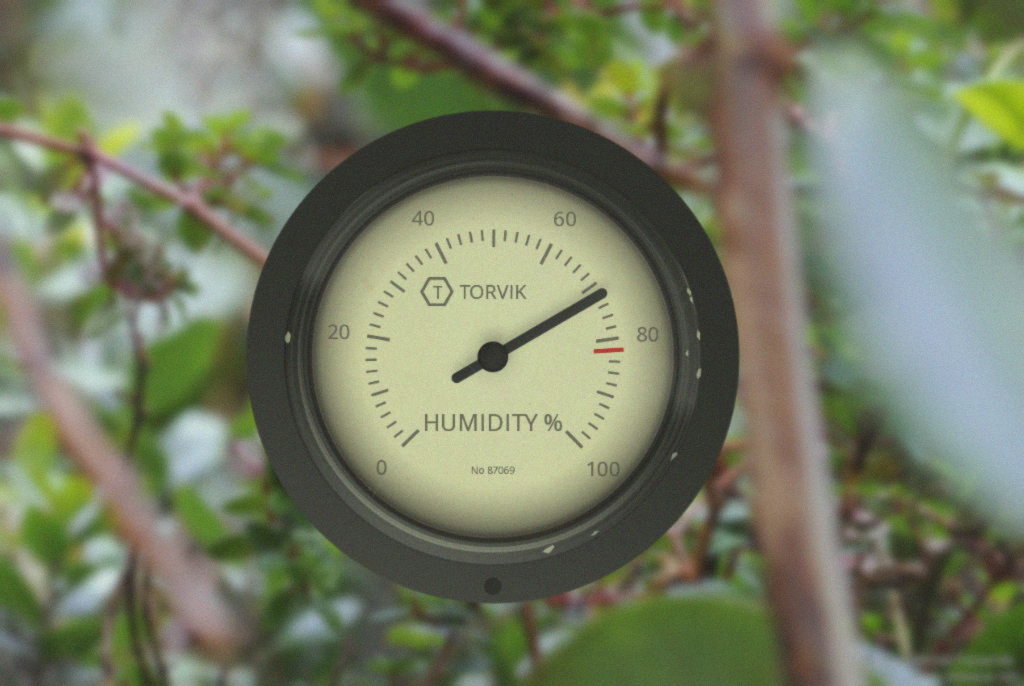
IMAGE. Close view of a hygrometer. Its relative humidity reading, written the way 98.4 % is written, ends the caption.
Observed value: 72 %
